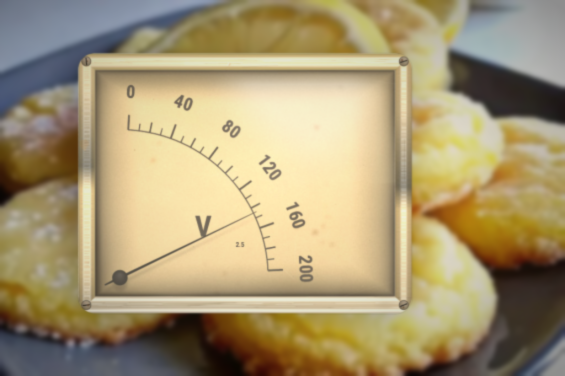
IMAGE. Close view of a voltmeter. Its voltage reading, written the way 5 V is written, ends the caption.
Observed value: 145 V
